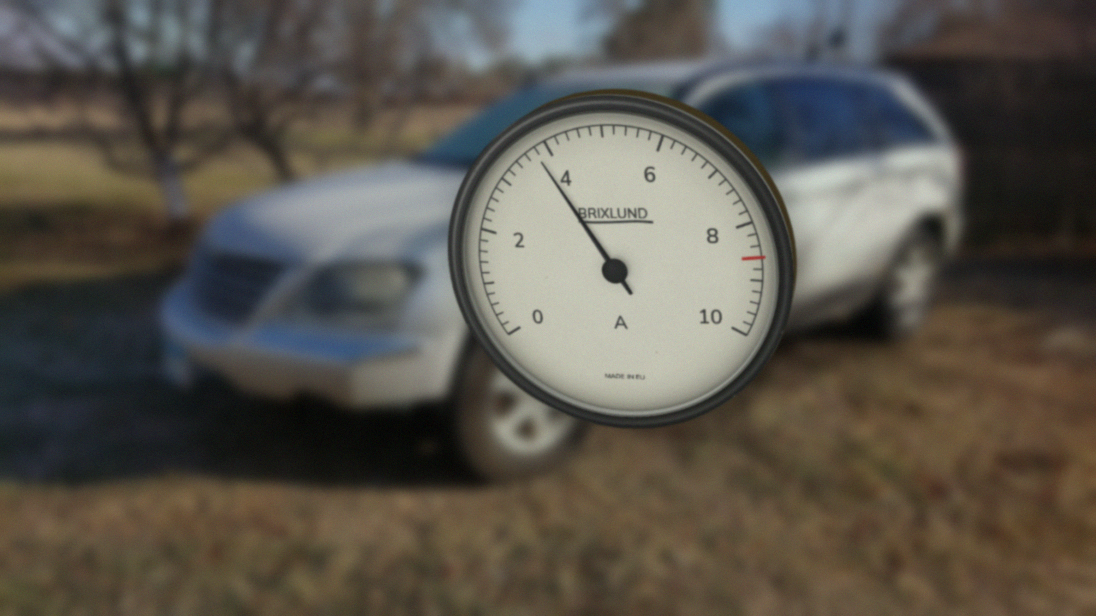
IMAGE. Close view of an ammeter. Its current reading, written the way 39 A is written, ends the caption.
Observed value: 3.8 A
